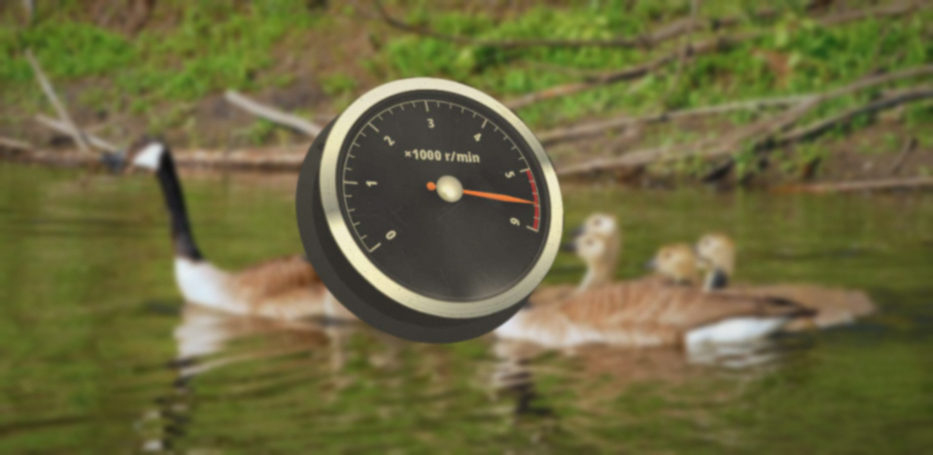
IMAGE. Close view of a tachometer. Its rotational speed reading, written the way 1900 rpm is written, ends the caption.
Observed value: 5600 rpm
